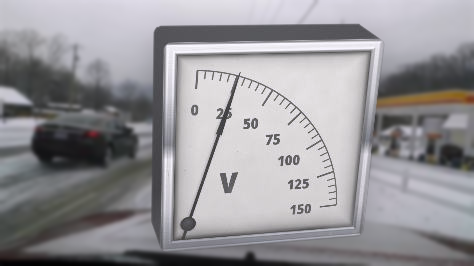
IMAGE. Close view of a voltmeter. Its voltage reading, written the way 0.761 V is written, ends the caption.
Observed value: 25 V
